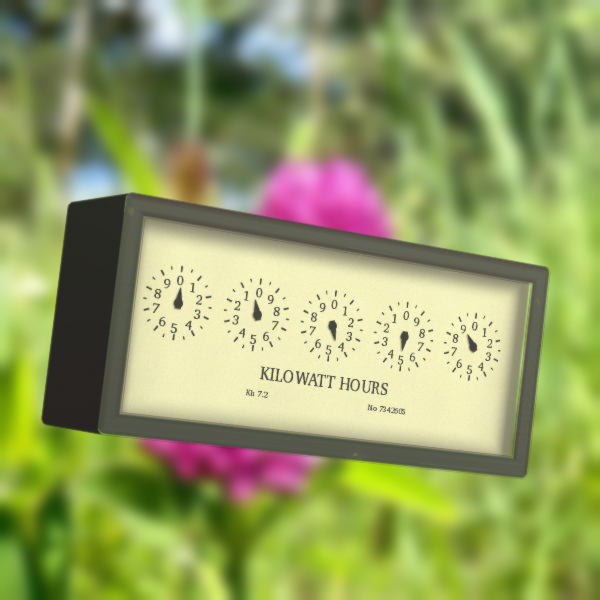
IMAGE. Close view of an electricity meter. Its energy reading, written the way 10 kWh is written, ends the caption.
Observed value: 449 kWh
